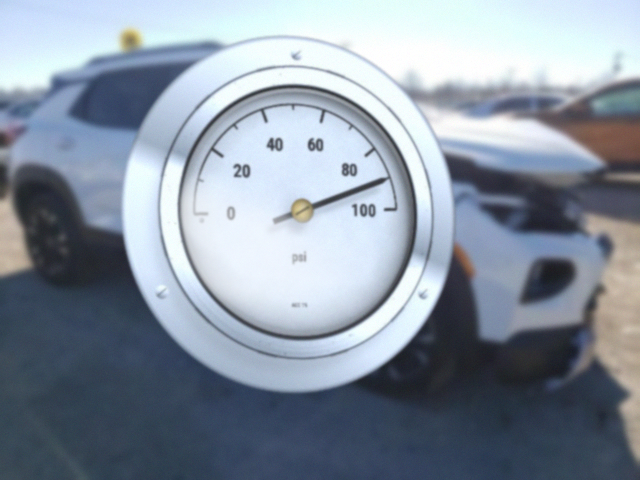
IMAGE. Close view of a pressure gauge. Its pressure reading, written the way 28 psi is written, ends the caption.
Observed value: 90 psi
